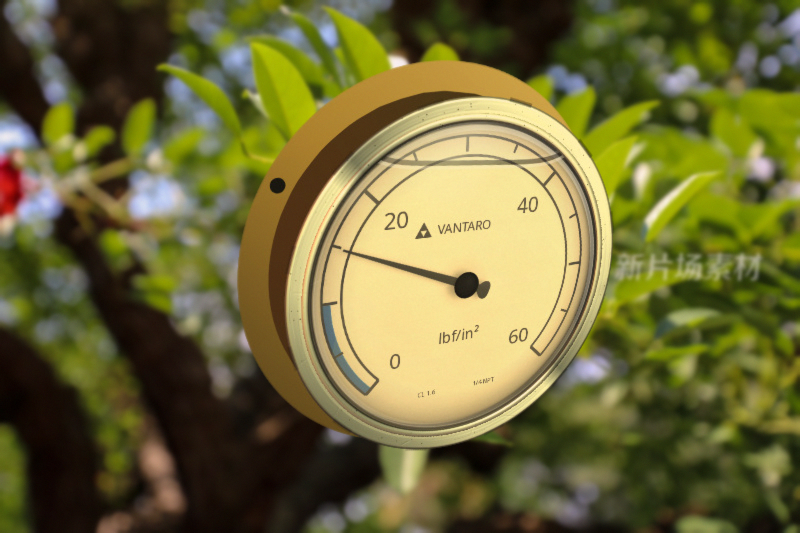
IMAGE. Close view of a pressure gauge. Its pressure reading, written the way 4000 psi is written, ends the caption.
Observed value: 15 psi
